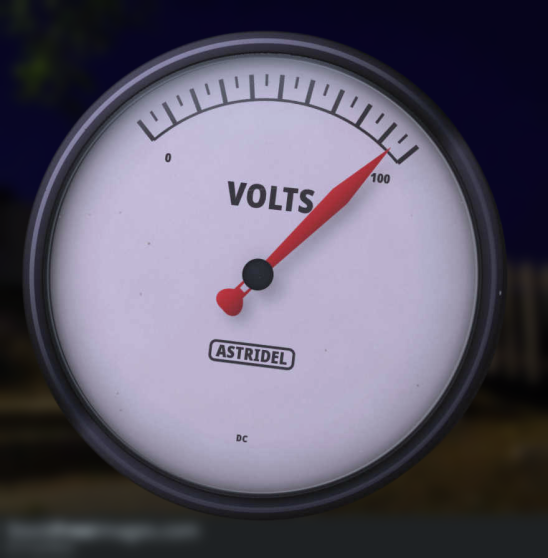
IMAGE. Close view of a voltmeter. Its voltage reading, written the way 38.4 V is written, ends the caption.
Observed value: 95 V
